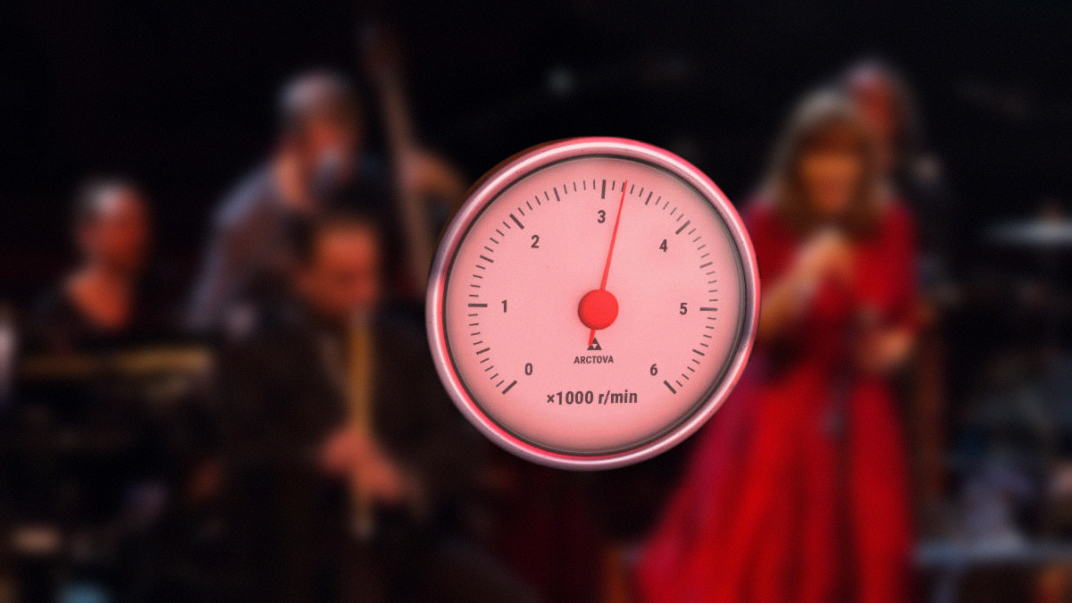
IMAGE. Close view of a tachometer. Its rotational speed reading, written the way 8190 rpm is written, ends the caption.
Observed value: 3200 rpm
